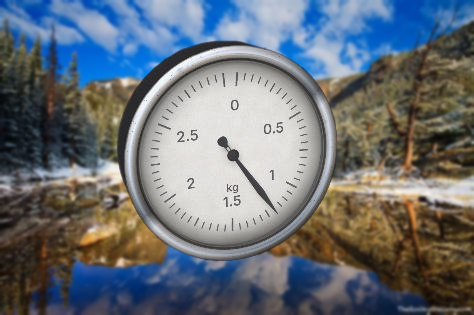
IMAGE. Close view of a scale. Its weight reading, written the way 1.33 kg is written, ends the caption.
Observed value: 1.2 kg
